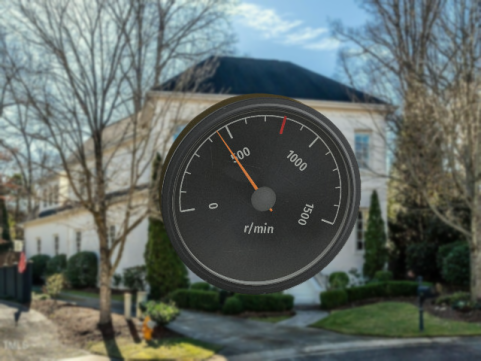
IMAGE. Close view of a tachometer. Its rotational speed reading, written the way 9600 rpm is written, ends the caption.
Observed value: 450 rpm
